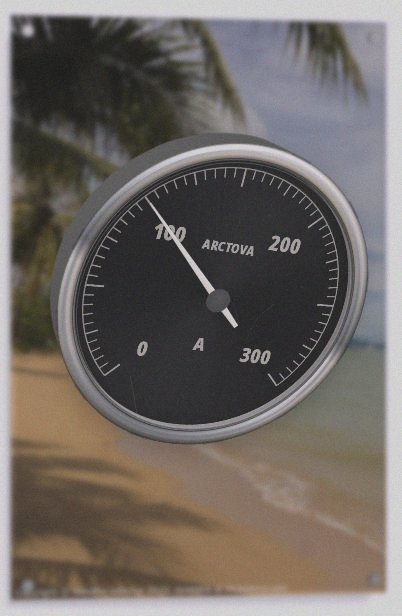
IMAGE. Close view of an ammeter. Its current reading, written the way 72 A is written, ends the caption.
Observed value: 100 A
